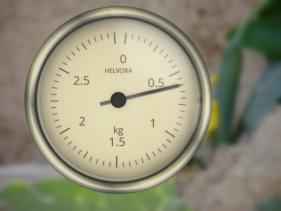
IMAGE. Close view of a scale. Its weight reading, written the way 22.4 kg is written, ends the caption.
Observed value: 0.6 kg
